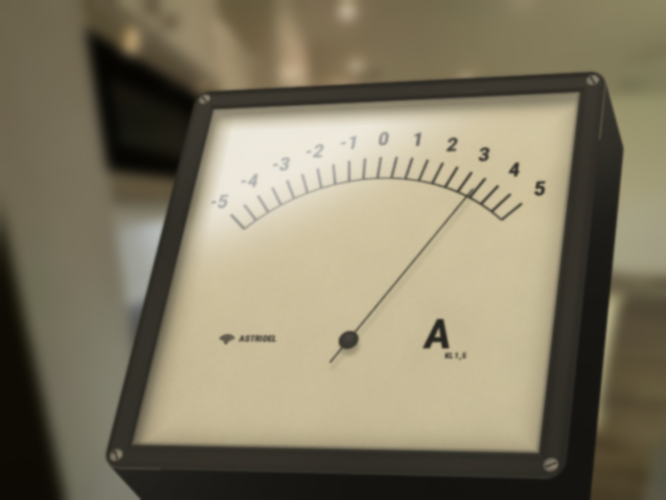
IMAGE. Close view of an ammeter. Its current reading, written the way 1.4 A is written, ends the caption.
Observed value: 3.5 A
